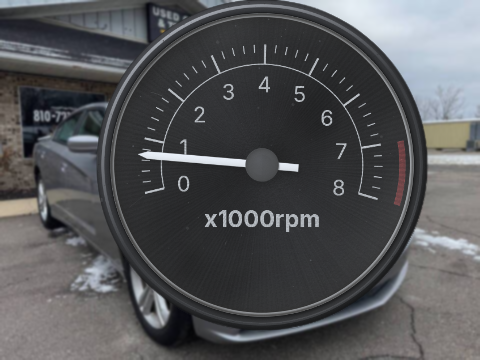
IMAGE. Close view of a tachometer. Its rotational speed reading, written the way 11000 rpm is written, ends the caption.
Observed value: 700 rpm
